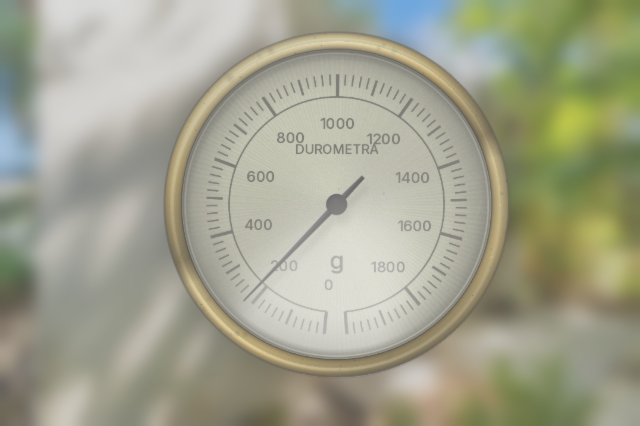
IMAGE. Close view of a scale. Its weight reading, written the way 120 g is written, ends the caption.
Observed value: 220 g
